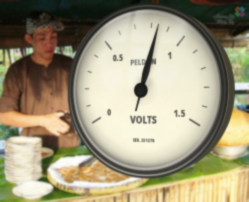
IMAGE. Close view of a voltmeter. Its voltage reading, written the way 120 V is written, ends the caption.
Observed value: 0.85 V
